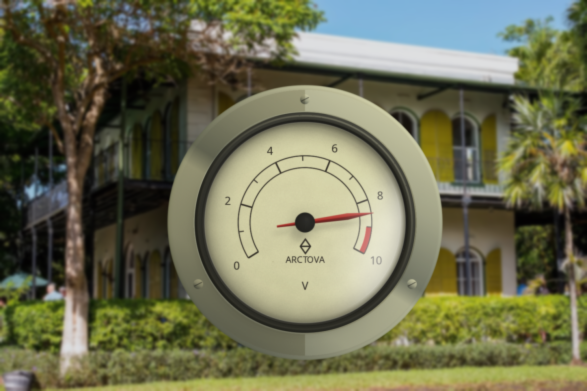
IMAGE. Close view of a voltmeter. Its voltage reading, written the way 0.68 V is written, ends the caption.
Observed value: 8.5 V
